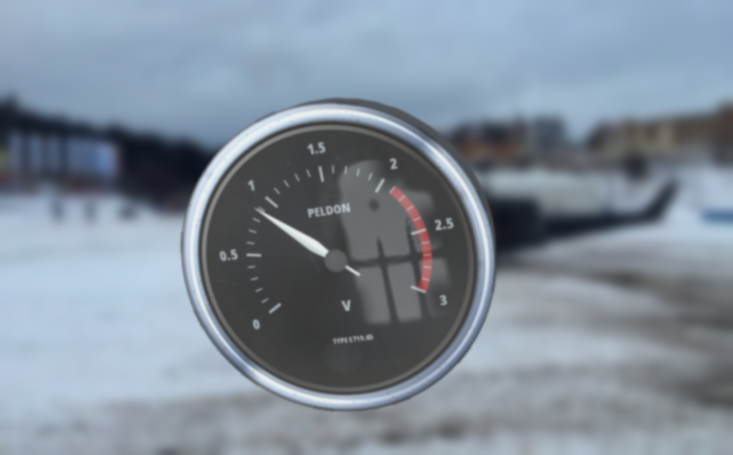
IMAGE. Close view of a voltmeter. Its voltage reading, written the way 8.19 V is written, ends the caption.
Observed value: 0.9 V
